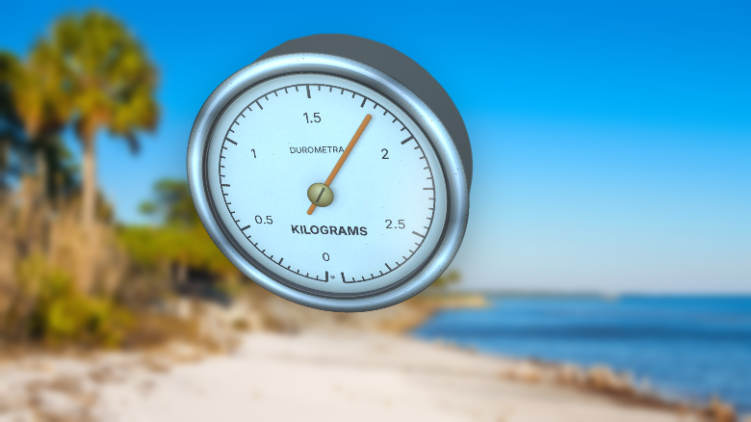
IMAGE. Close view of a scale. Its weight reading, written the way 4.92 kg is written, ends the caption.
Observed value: 1.8 kg
